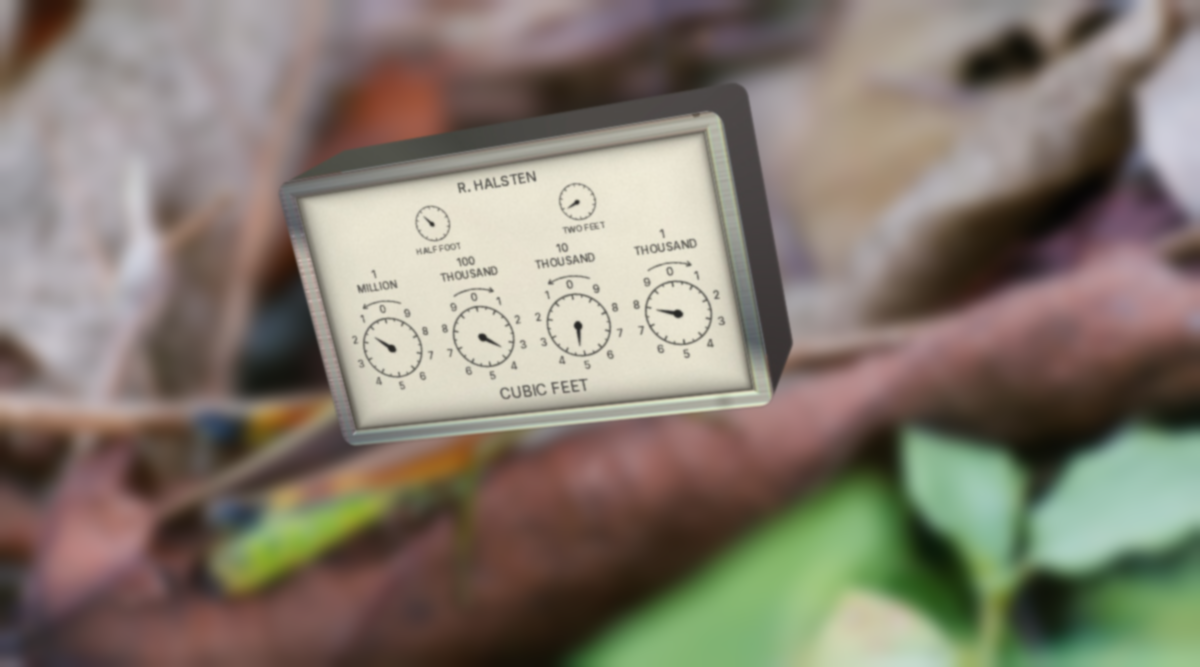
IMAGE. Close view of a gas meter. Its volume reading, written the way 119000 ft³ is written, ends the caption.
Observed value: 134800 ft³
